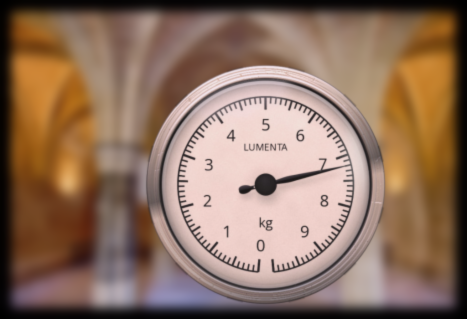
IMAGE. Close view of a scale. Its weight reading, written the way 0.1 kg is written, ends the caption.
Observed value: 7.2 kg
